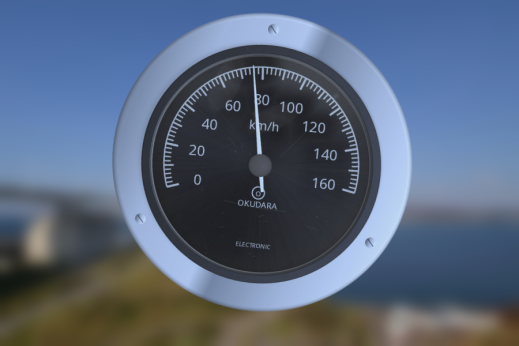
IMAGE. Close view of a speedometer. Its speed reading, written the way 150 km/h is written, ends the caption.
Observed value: 76 km/h
